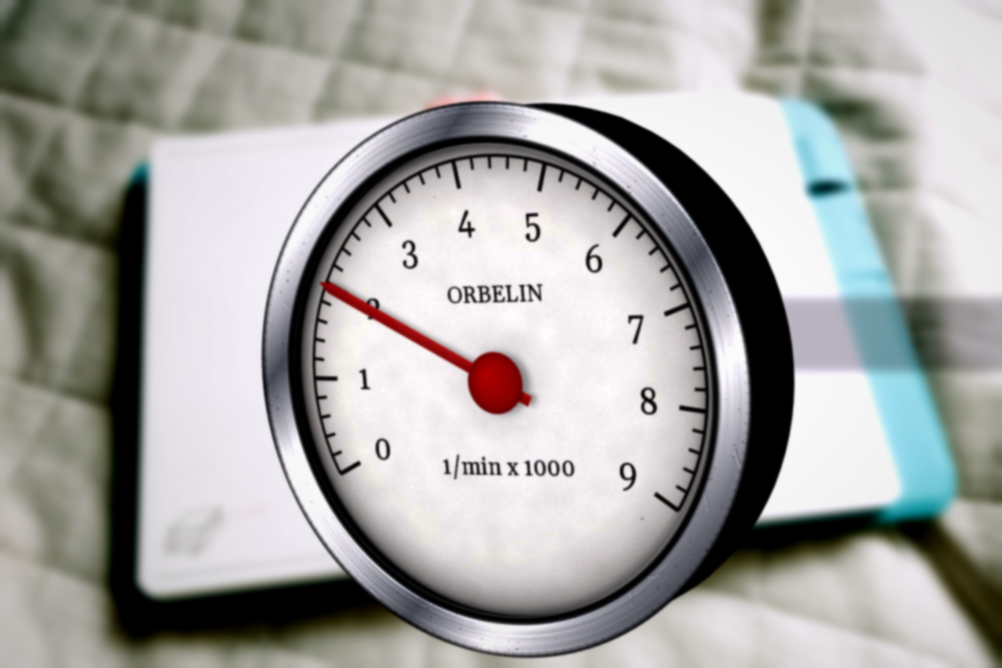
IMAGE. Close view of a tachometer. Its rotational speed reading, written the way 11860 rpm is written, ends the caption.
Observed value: 2000 rpm
